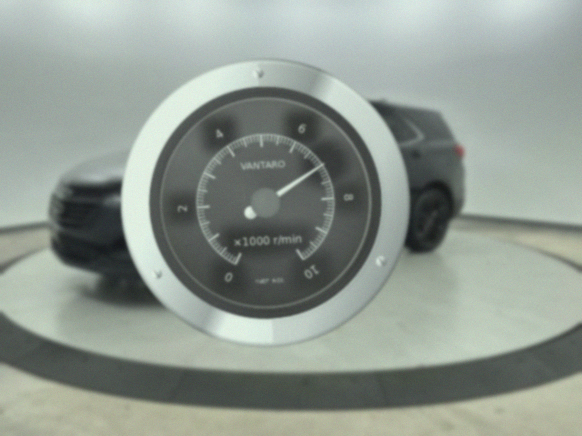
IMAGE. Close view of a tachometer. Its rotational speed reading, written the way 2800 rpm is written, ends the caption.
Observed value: 7000 rpm
